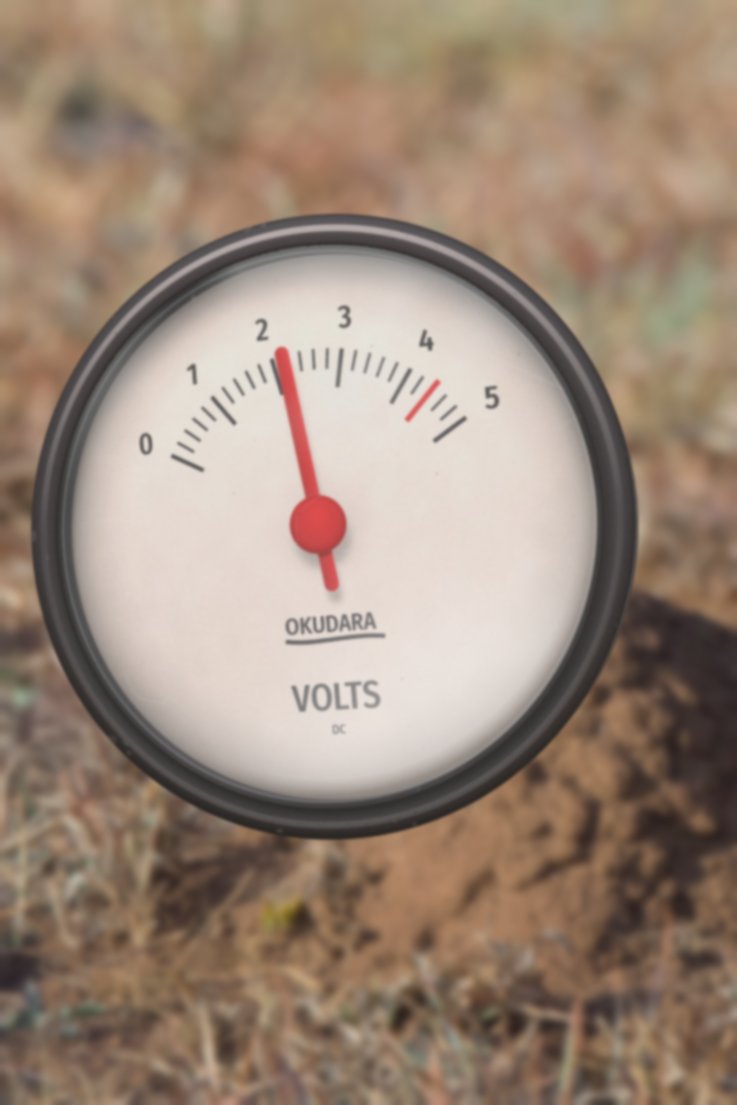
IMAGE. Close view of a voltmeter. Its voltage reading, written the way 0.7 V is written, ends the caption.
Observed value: 2.2 V
